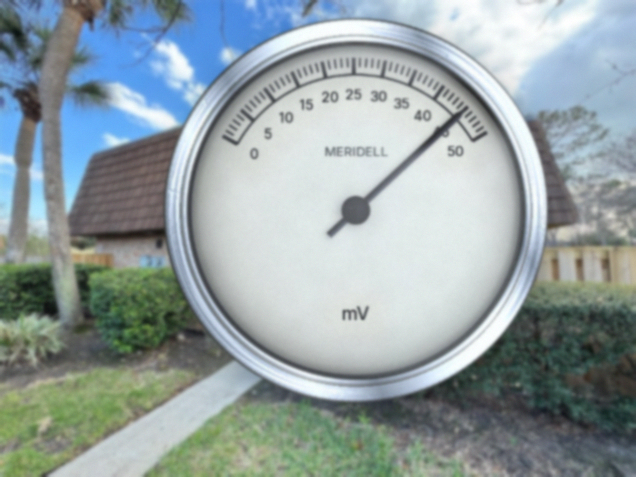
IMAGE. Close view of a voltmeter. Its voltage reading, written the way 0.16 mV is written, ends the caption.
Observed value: 45 mV
